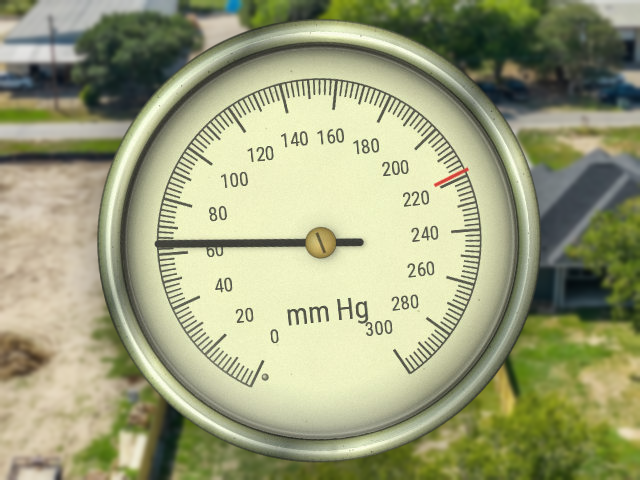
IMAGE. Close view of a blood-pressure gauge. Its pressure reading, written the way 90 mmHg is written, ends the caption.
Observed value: 64 mmHg
